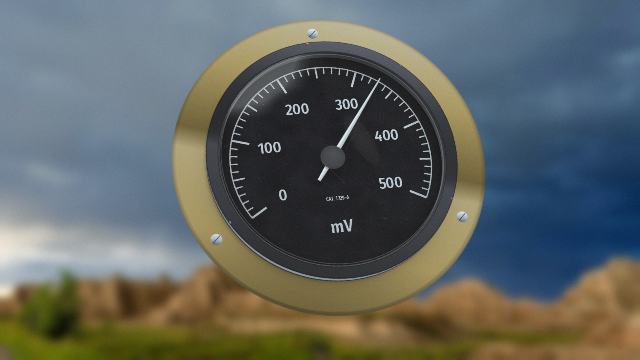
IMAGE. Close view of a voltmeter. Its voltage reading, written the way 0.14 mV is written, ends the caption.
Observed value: 330 mV
